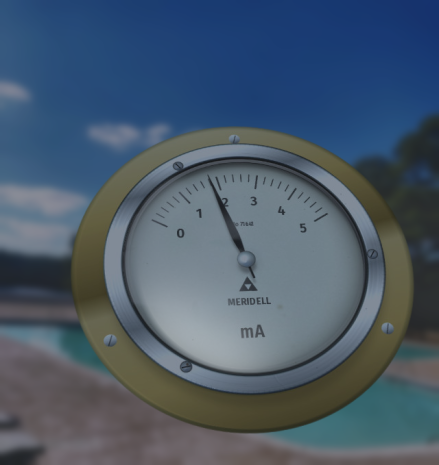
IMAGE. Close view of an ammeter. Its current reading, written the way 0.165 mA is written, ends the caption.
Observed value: 1.8 mA
